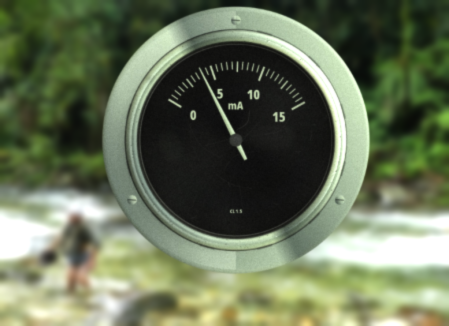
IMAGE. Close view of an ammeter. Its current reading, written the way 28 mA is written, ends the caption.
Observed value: 4 mA
